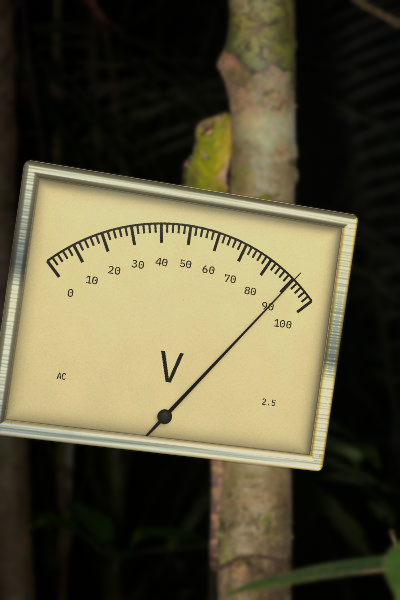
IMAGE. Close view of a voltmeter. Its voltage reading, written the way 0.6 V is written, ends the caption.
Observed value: 90 V
